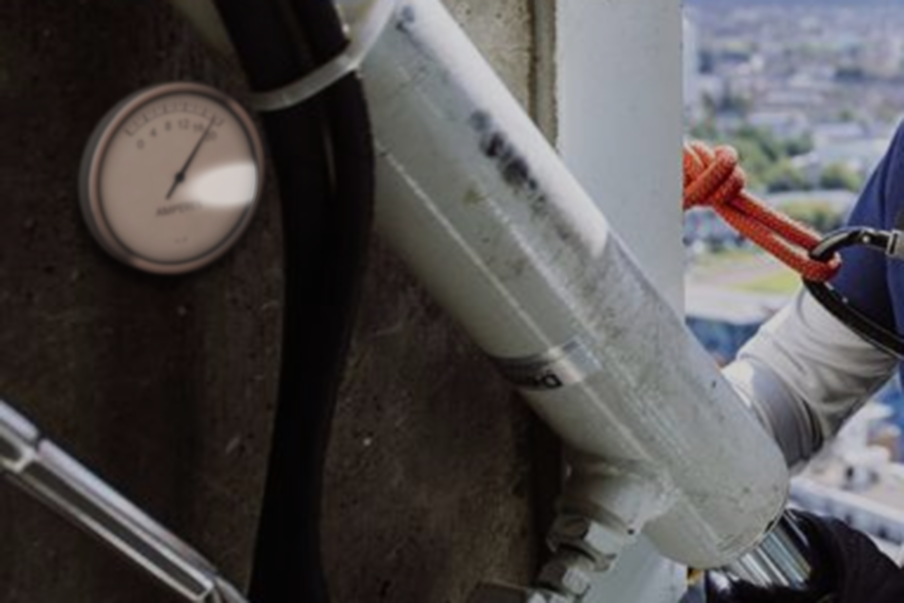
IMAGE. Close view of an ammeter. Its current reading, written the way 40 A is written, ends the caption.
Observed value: 18 A
